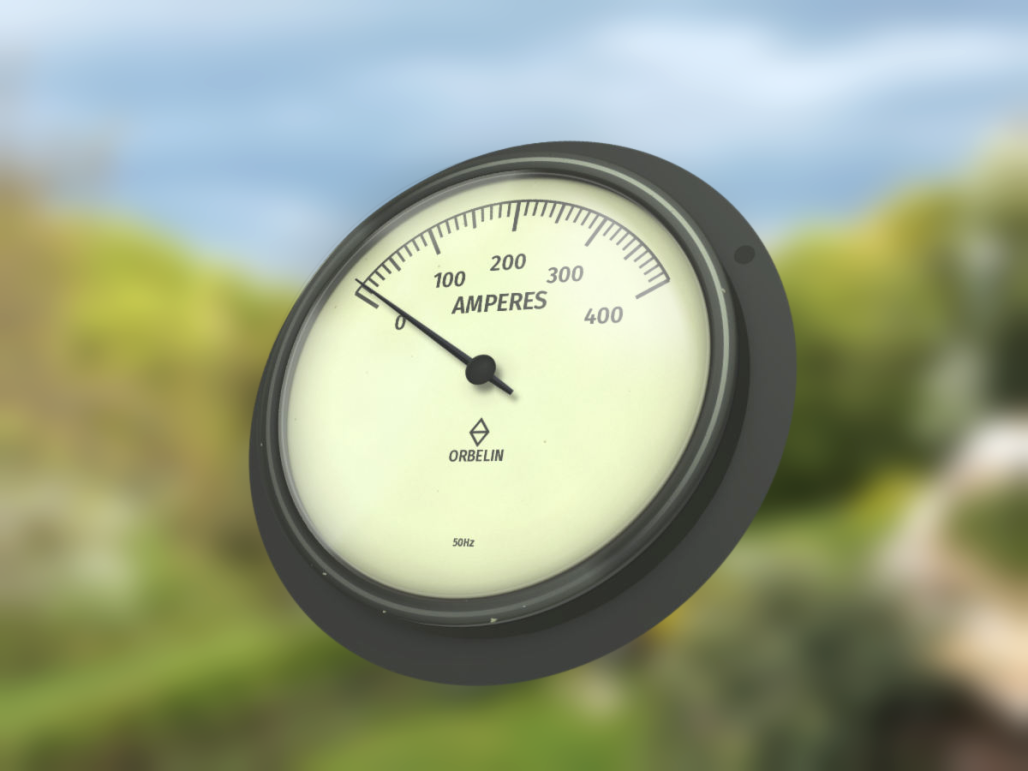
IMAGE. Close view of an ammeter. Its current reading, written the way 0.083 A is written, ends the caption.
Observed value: 10 A
